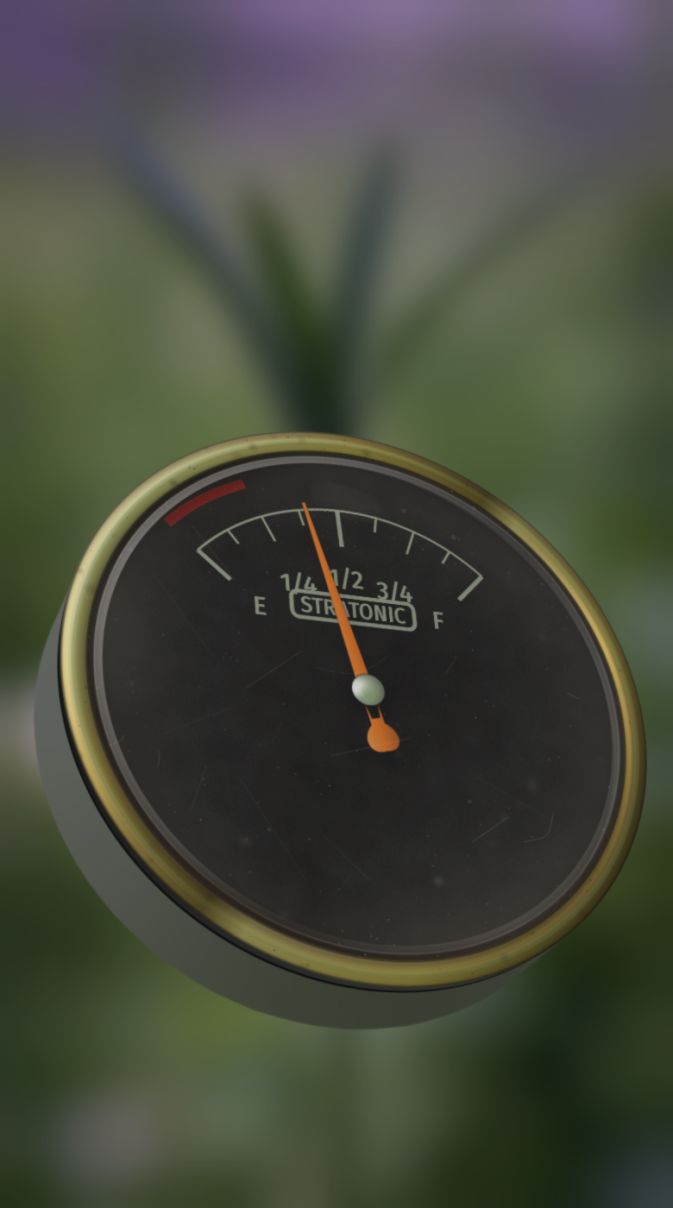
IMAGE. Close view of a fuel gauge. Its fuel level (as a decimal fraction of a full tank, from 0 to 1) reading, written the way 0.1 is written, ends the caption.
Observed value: 0.375
